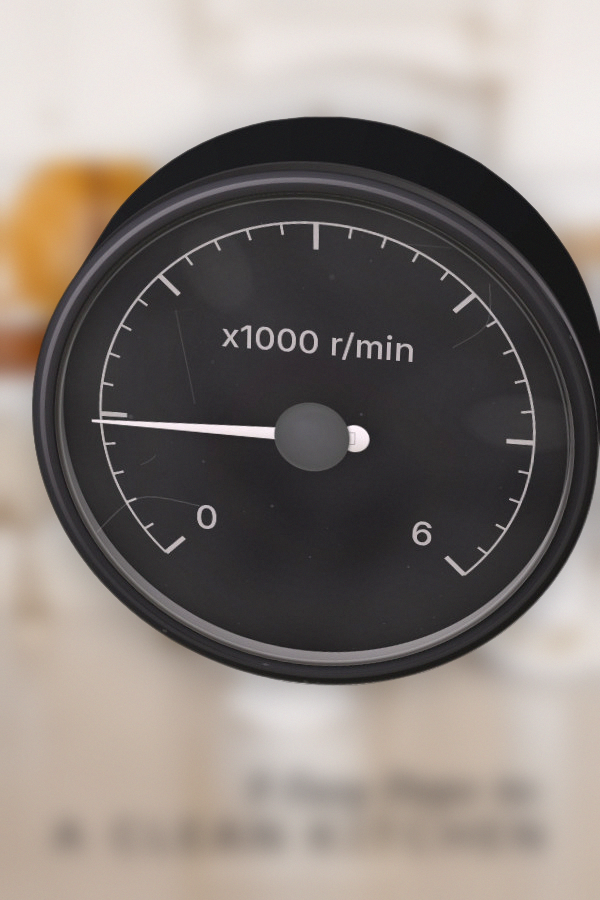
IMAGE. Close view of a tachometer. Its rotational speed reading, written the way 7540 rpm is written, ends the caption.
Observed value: 1000 rpm
